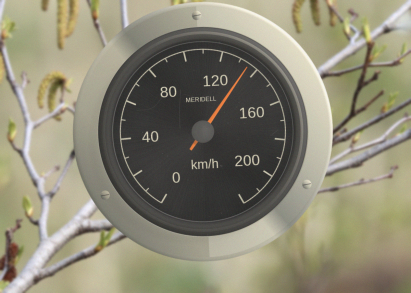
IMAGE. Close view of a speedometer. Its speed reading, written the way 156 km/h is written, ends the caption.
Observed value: 135 km/h
